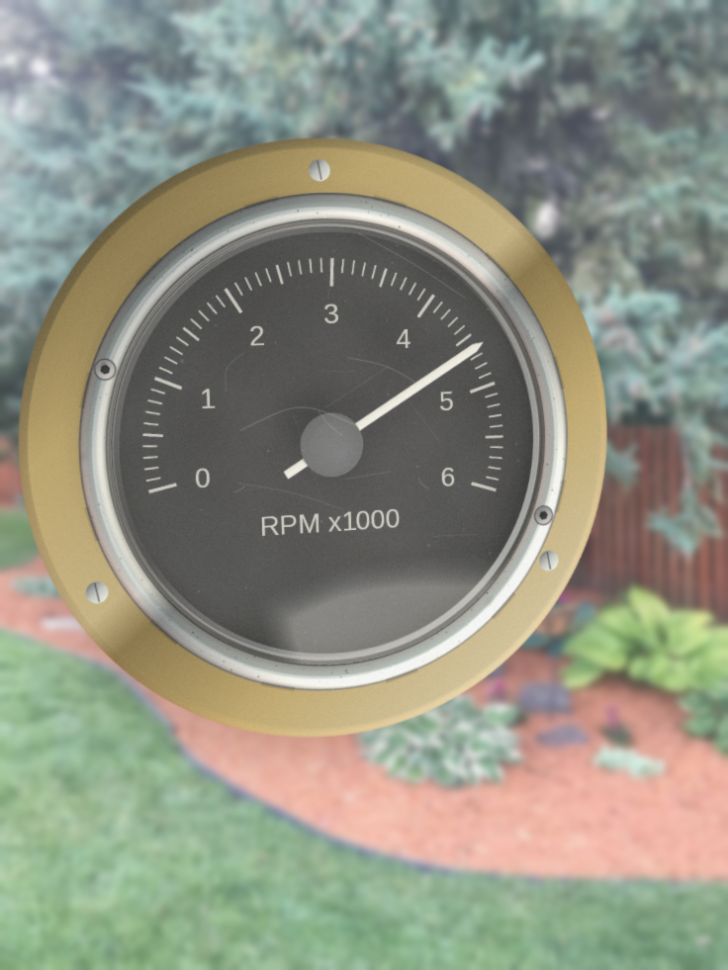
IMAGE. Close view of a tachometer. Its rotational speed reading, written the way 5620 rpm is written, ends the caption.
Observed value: 4600 rpm
